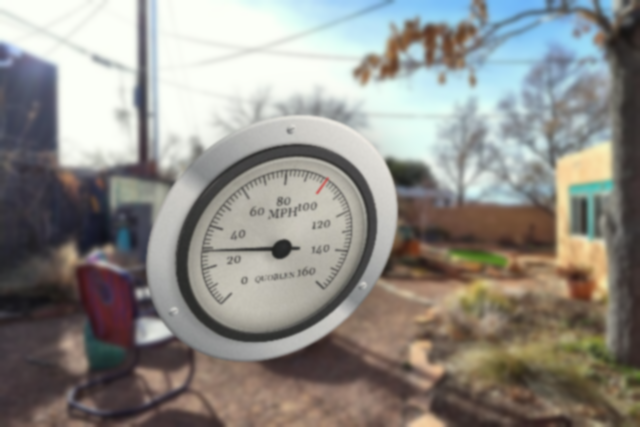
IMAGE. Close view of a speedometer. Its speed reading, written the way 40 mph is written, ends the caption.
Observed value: 30 mph
